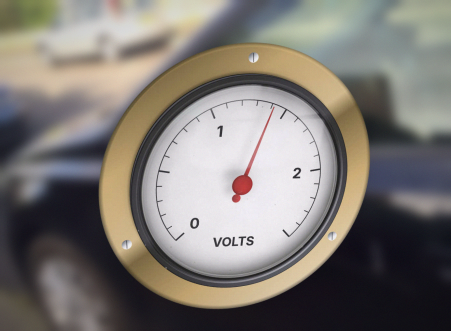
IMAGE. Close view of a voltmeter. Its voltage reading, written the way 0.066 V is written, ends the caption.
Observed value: 1.4 V
